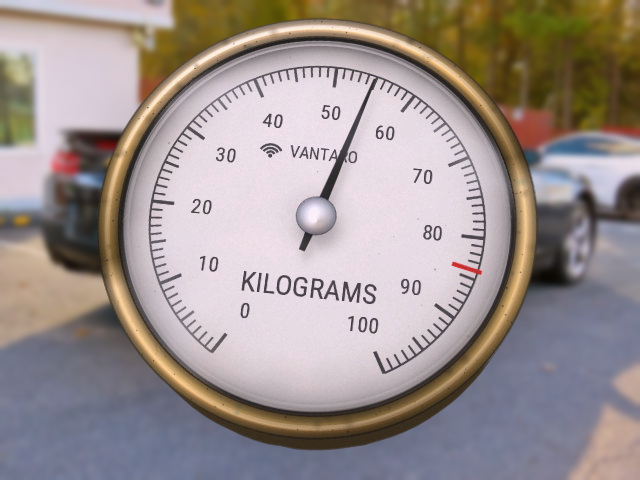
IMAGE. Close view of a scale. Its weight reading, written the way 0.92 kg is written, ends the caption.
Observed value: 55 kg
